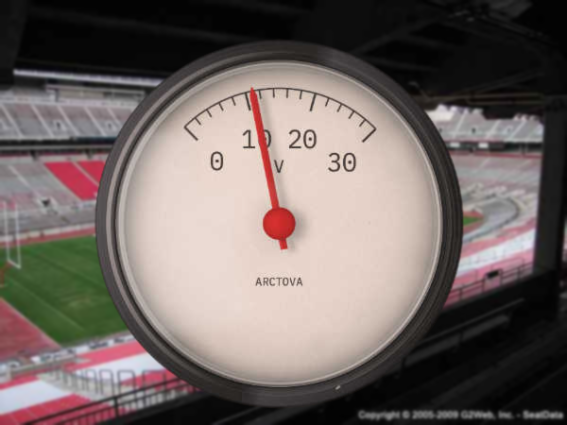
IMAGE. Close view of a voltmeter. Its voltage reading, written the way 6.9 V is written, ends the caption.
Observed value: 11 V
